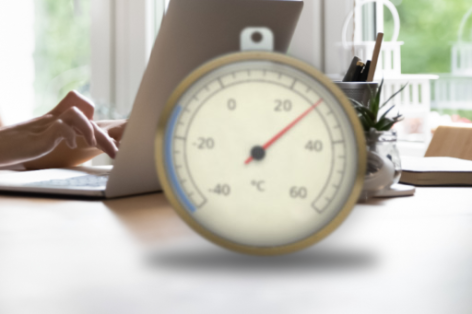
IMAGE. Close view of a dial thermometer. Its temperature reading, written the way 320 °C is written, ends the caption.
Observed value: 28 °C
